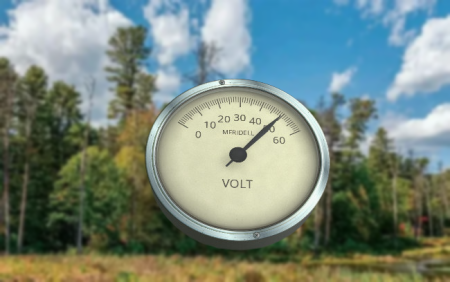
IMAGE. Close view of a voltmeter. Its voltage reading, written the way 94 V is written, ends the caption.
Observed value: 50 V
